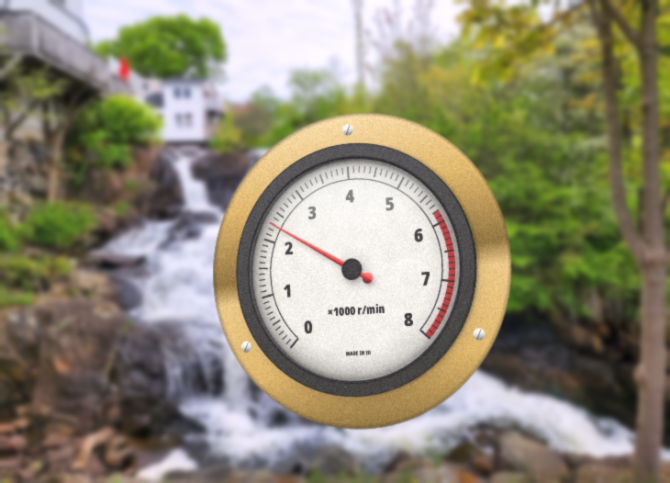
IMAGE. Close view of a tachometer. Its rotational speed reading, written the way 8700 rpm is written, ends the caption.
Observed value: 2300 rpm
